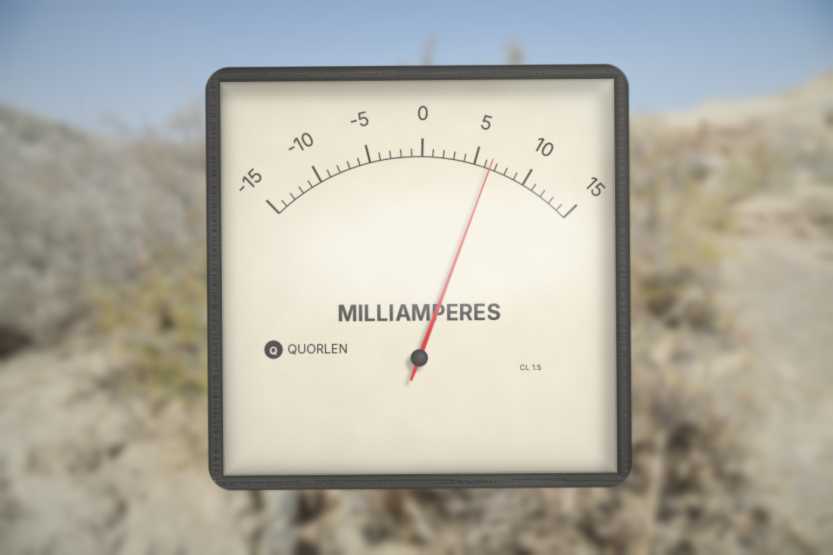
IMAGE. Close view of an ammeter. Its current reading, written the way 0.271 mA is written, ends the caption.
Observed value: 6.5 mA
